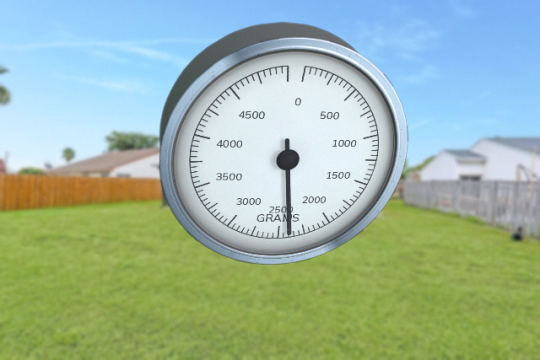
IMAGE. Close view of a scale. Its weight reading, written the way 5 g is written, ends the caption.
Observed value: 2400 g
